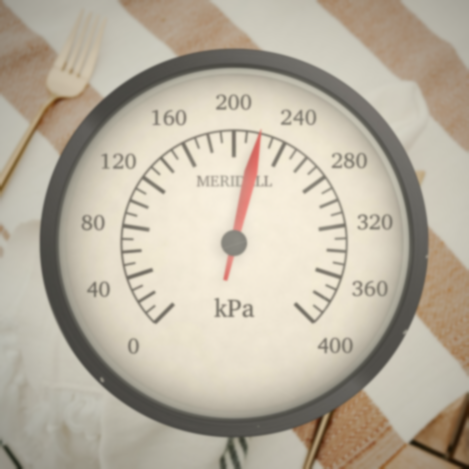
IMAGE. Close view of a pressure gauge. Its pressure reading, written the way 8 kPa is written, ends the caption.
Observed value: 220 kPa
